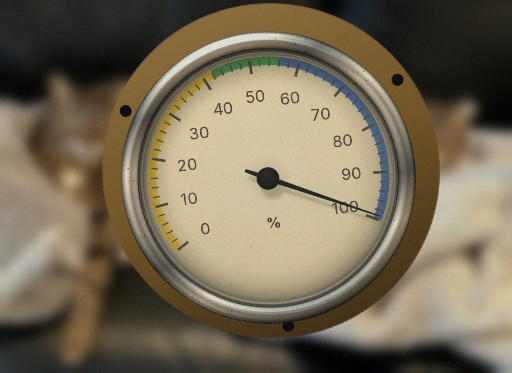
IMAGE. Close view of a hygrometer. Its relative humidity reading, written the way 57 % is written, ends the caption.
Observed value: 99 %
